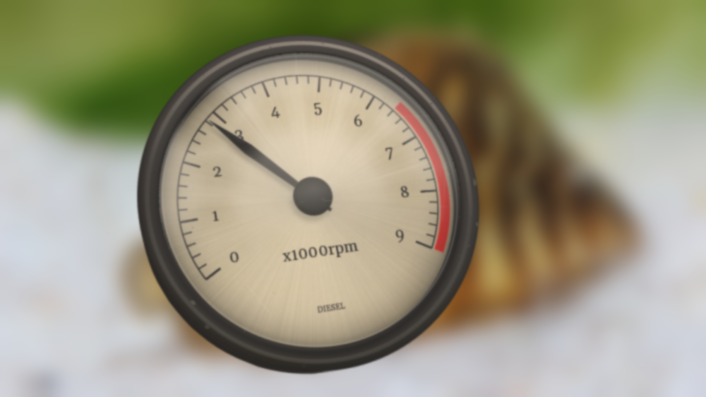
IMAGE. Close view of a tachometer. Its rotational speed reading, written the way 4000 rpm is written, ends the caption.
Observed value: 2800 rpm
